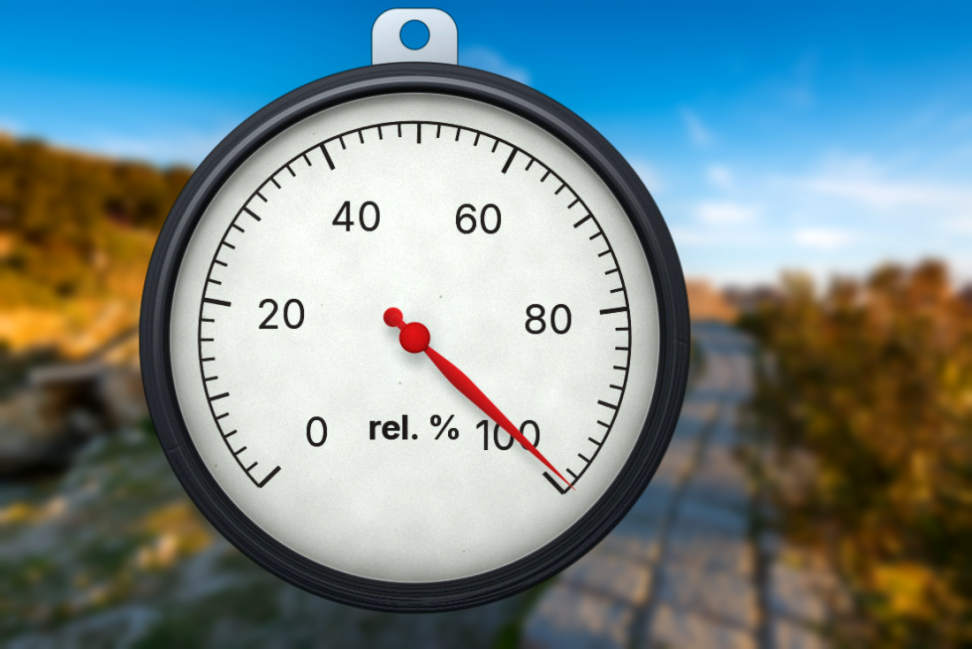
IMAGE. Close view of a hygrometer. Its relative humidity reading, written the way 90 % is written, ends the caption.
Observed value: 99 %
